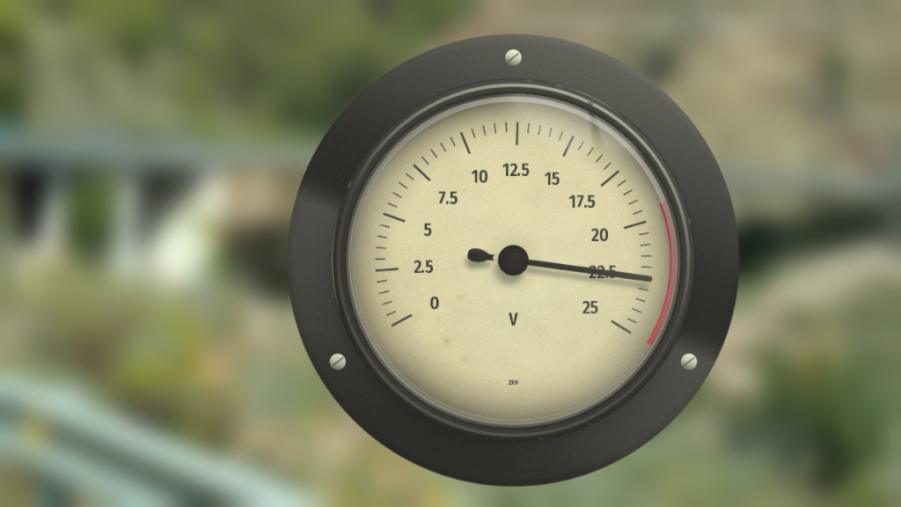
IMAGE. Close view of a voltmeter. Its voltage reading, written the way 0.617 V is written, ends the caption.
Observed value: 22.5 V
